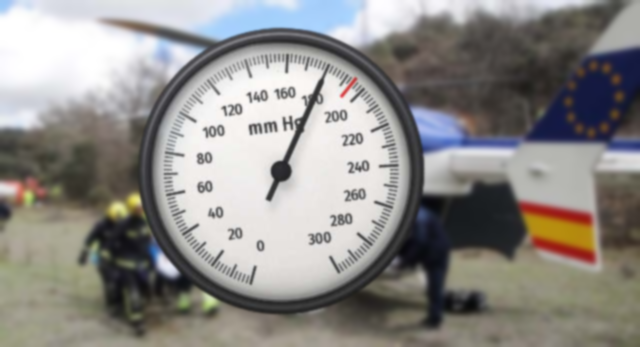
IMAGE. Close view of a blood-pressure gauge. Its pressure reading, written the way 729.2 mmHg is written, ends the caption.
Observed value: 180 mmHg
